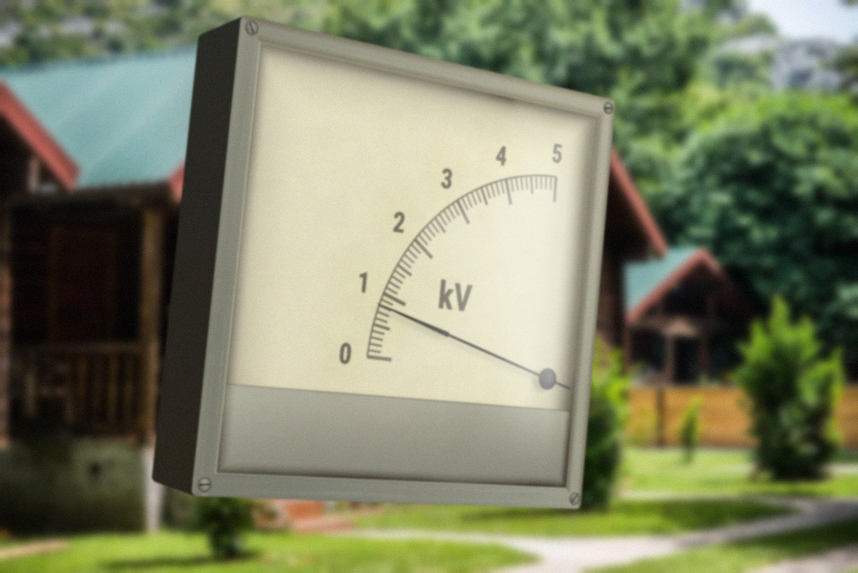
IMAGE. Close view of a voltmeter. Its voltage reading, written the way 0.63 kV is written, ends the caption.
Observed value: 0.8 kV
